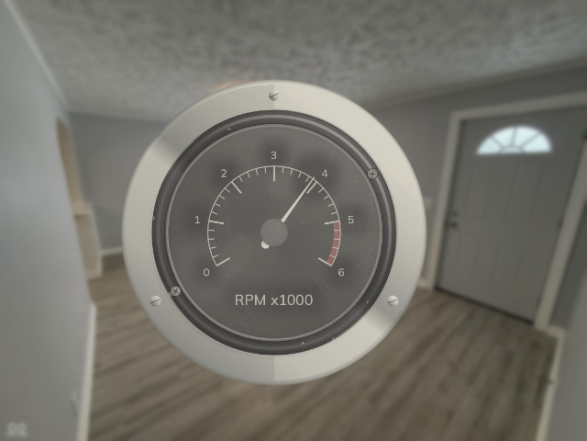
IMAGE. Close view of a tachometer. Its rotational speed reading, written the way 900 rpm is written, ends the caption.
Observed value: 3900 rpm
